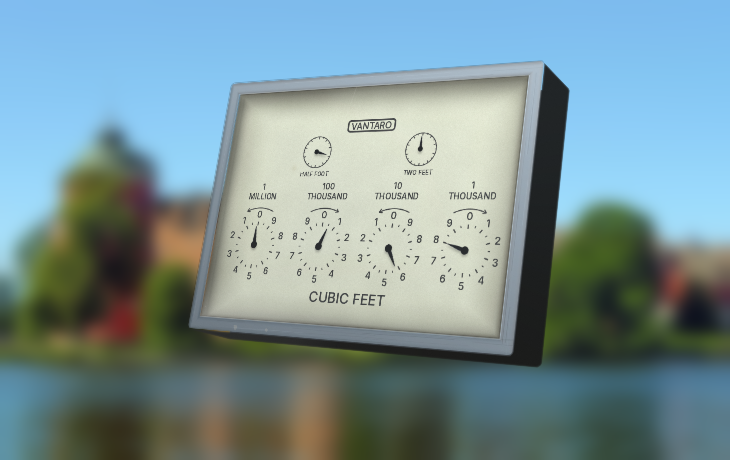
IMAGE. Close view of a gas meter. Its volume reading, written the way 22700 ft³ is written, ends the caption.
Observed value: 5800 ft³
